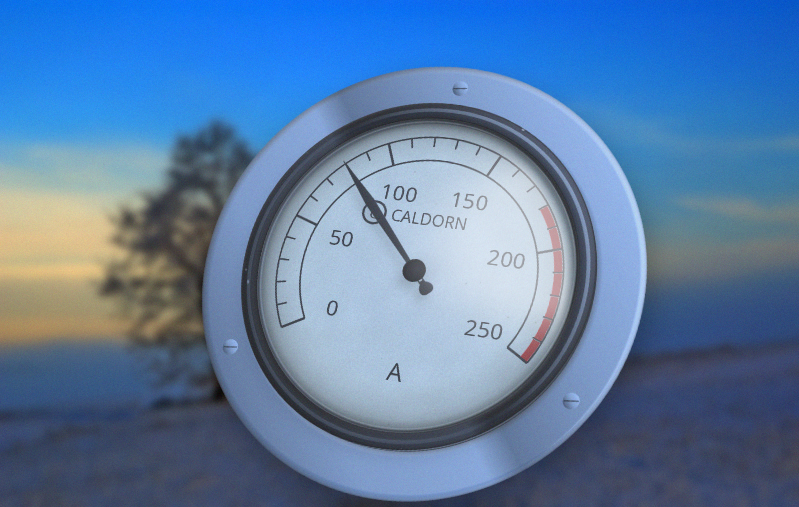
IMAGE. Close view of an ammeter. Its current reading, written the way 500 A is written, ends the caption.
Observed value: 80 A
